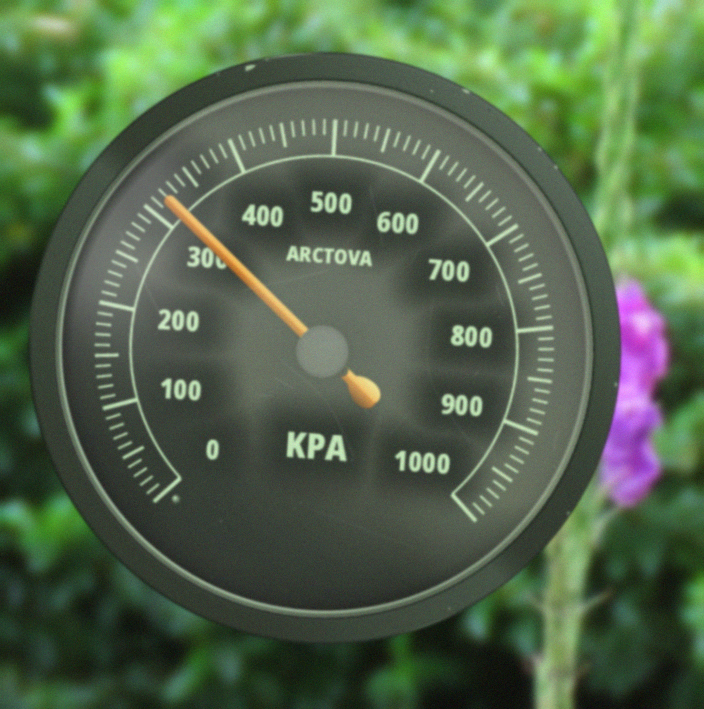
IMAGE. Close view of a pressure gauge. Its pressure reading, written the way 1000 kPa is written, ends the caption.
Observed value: 320 kPa
